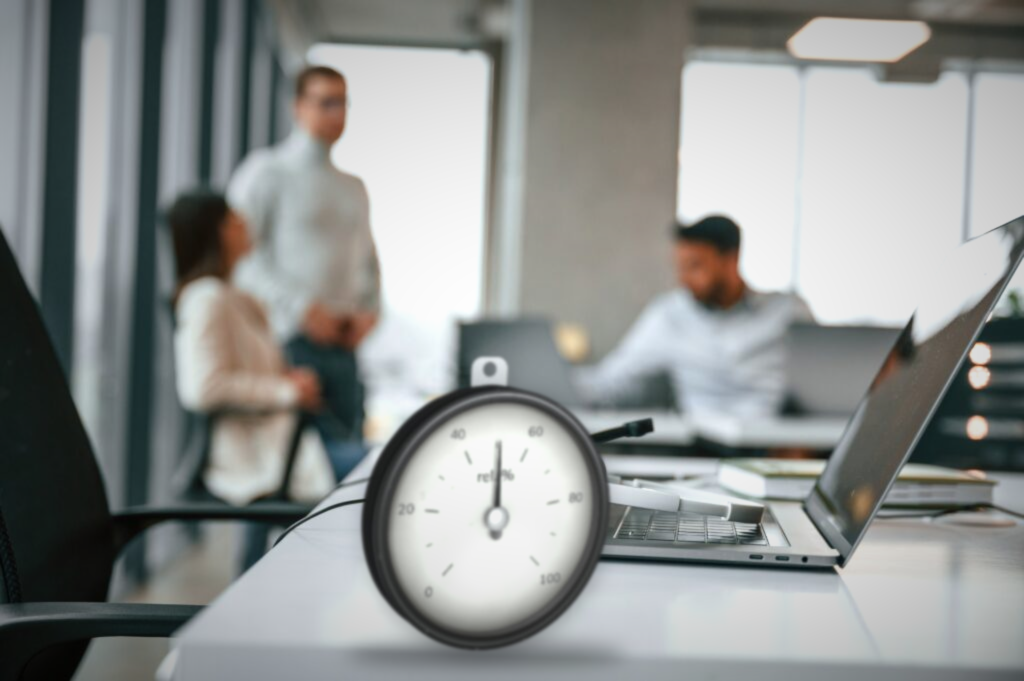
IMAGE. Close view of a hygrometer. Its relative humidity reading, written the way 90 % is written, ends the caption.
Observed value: 50 %
